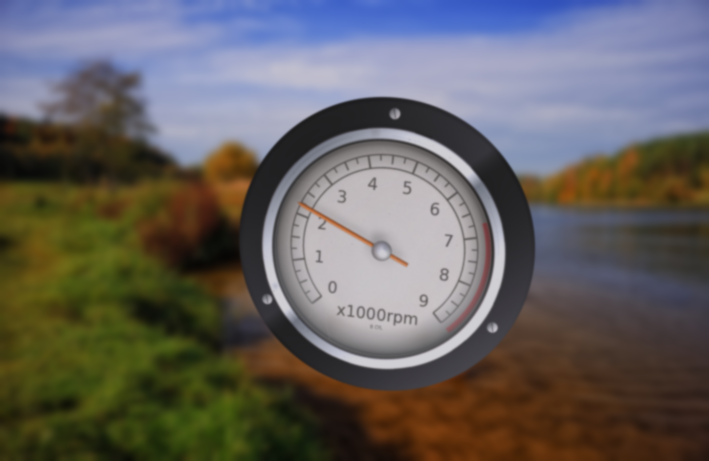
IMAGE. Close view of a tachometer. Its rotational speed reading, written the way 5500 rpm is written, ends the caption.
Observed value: 2250 rpm
